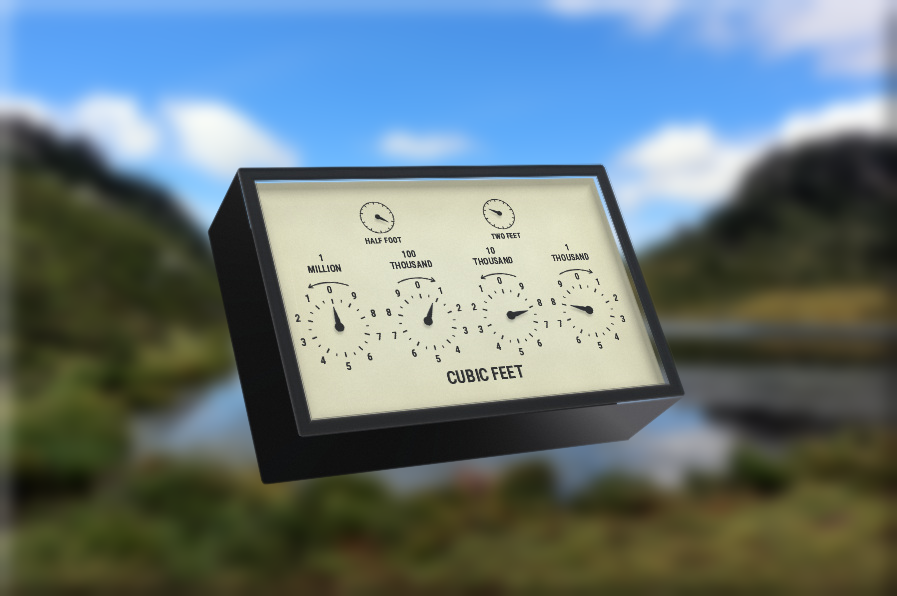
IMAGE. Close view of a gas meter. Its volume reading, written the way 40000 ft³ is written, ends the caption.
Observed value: 7800 ft³
